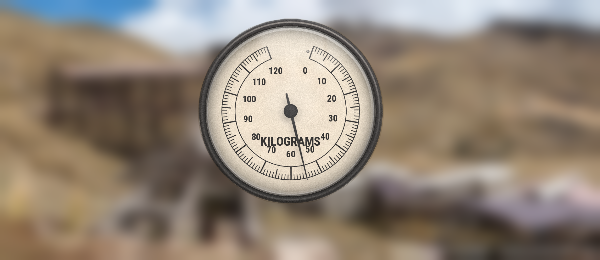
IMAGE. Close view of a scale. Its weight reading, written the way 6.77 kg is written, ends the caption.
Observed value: 55 kg
